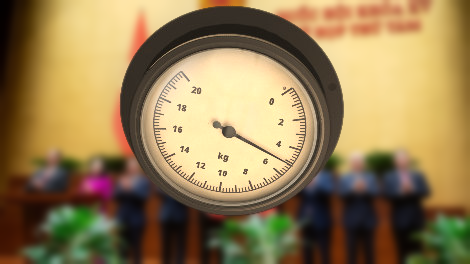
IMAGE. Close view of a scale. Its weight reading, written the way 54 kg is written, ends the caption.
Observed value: 5 kg
